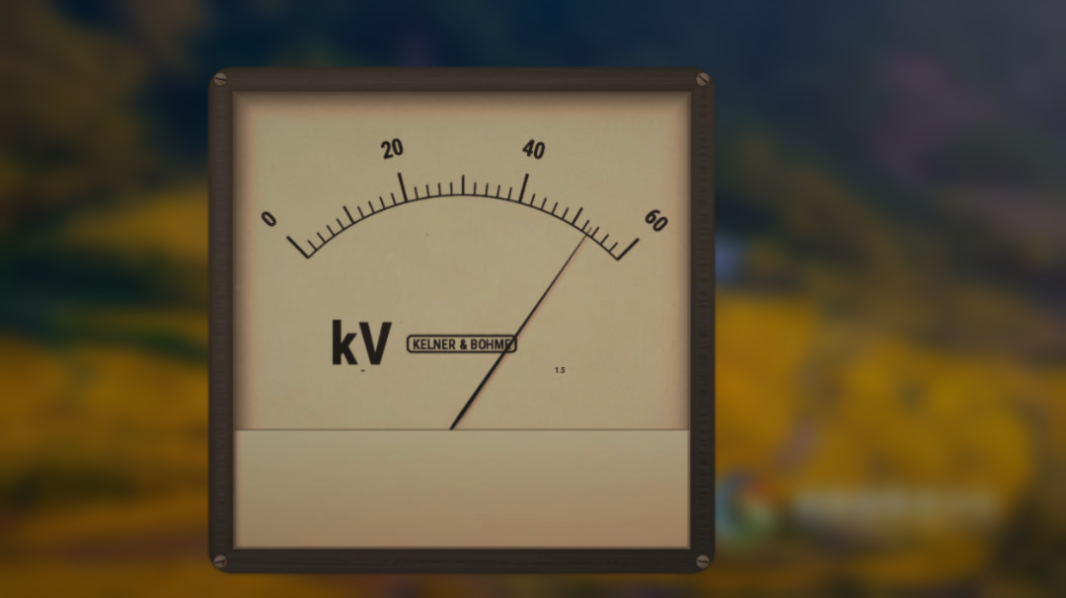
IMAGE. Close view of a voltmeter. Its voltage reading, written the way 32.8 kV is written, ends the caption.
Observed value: 53 kV
